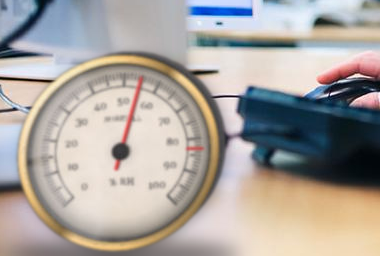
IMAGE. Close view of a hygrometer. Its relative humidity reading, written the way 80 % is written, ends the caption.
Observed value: 55 %
